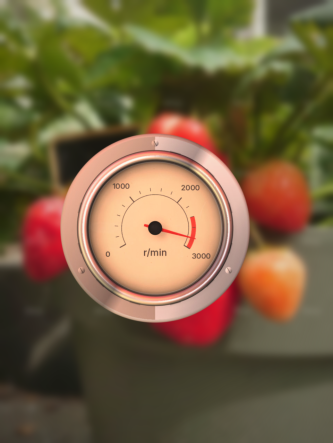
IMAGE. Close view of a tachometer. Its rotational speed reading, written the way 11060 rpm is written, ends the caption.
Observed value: 2800 rpm
